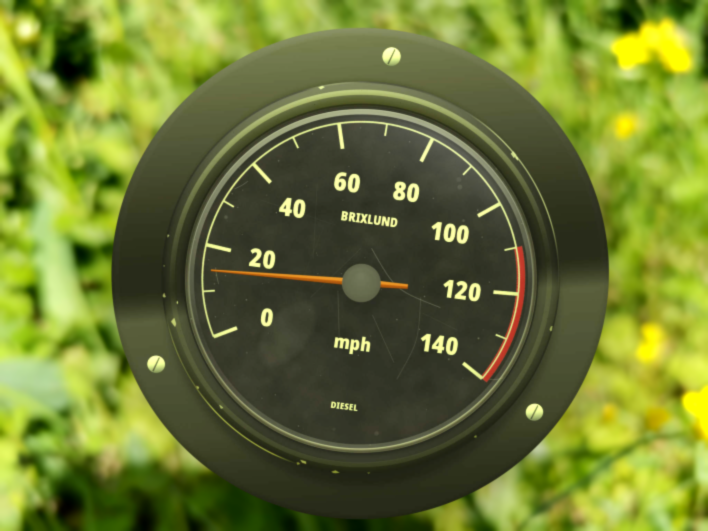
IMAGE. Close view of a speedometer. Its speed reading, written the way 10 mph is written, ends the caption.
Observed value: 15 mph
